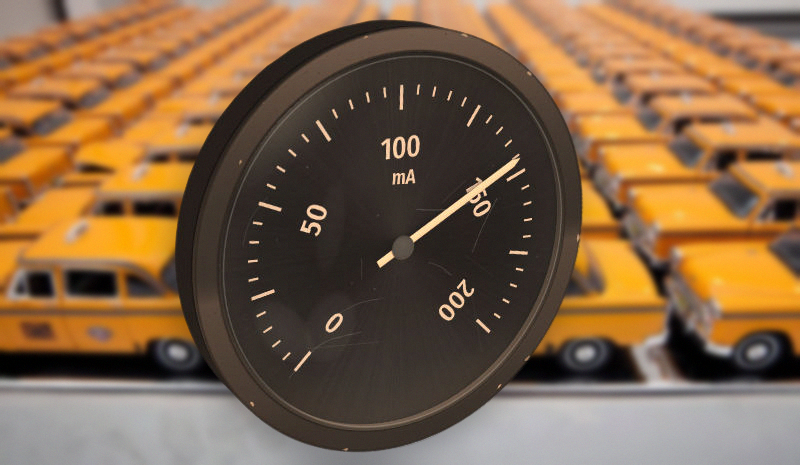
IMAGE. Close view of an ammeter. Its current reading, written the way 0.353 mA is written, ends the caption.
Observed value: 145 mA
